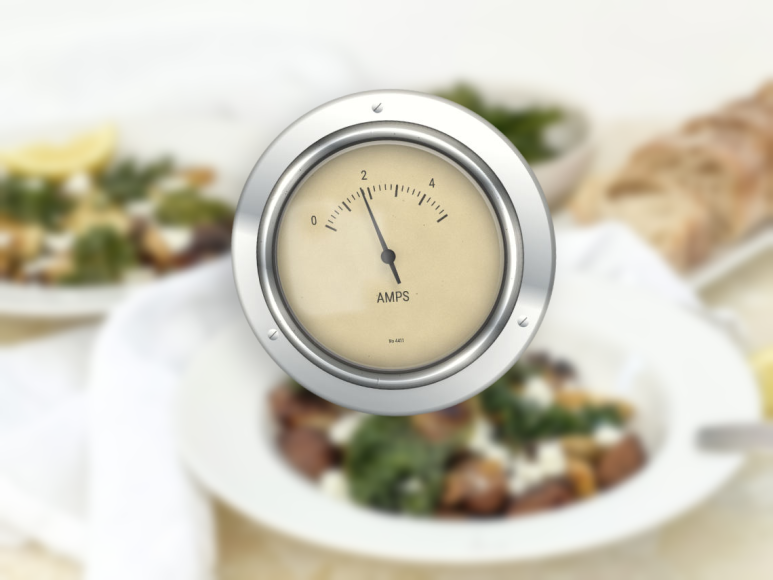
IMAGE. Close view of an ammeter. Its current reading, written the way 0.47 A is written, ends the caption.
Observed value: 1.8 A
